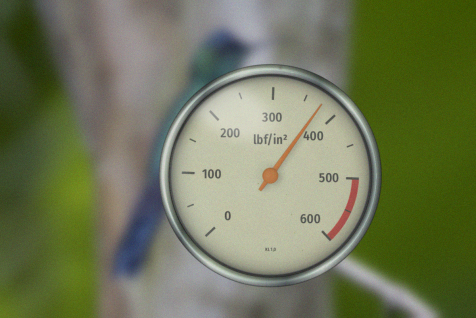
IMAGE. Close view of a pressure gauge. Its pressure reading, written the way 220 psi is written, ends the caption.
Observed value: 375 psi
